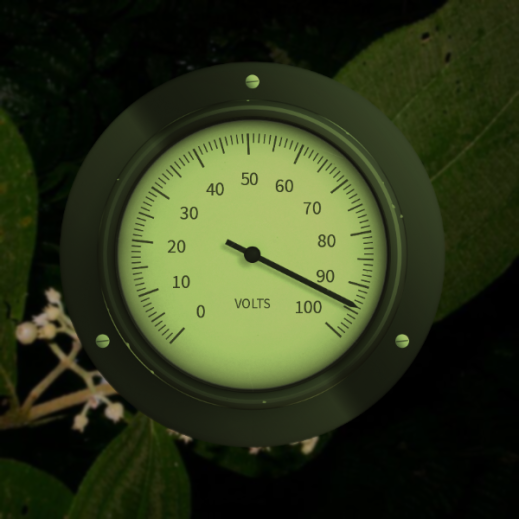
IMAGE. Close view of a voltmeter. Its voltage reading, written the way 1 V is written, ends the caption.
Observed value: 94 V
